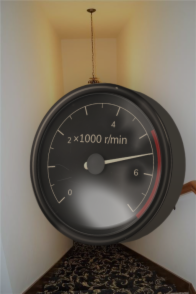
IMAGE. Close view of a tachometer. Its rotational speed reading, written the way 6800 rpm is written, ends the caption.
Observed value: 5500 rpm
